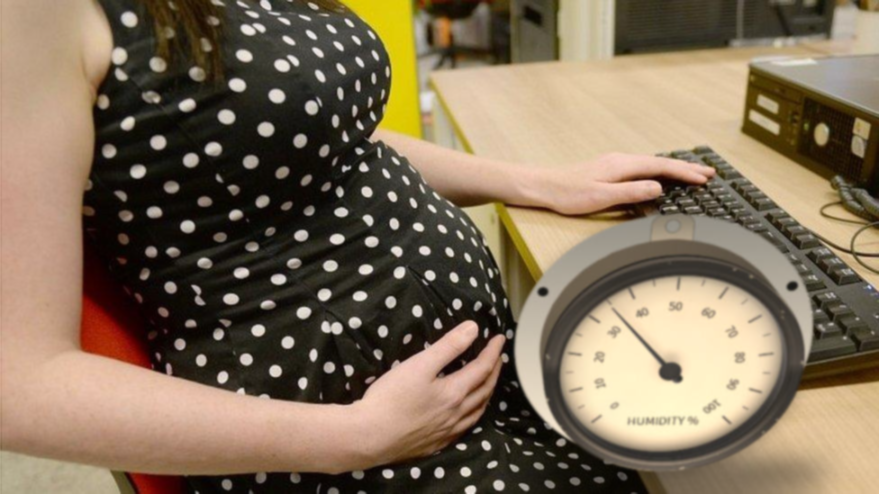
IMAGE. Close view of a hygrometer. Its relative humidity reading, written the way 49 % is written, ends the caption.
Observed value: 35 %
